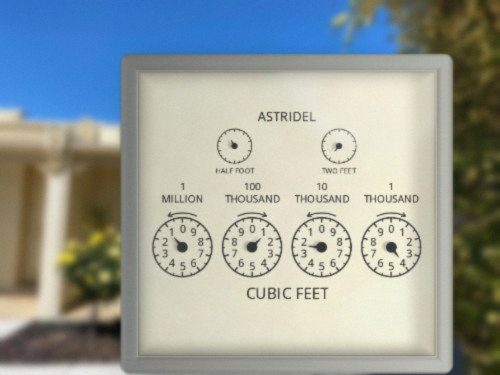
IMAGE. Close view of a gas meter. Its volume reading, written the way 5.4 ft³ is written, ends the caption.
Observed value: 112400 ft³
